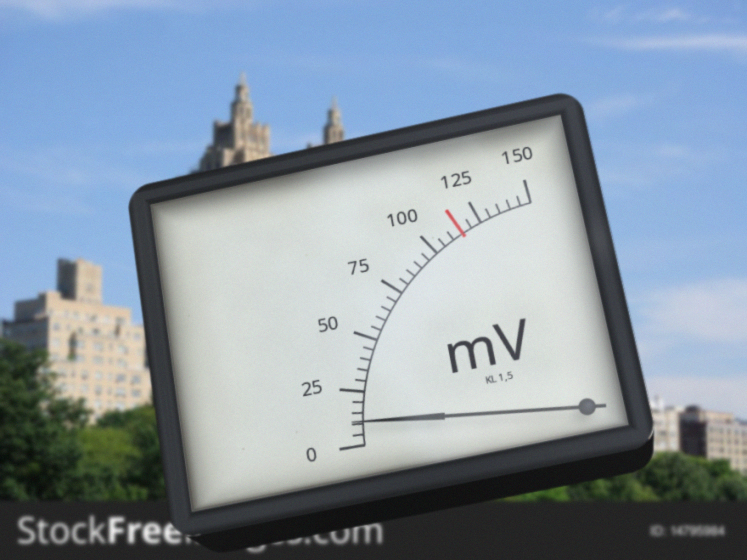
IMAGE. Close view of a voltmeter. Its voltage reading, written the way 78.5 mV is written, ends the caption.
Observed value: 10 mV
